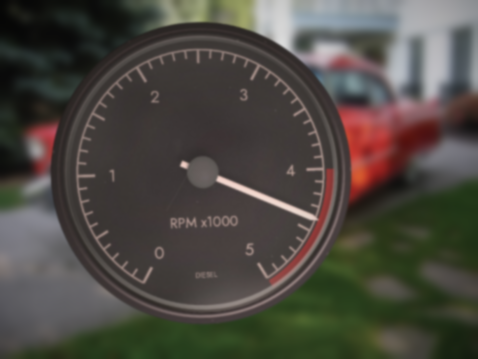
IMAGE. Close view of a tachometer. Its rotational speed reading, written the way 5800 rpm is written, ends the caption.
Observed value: 4400 rpm
